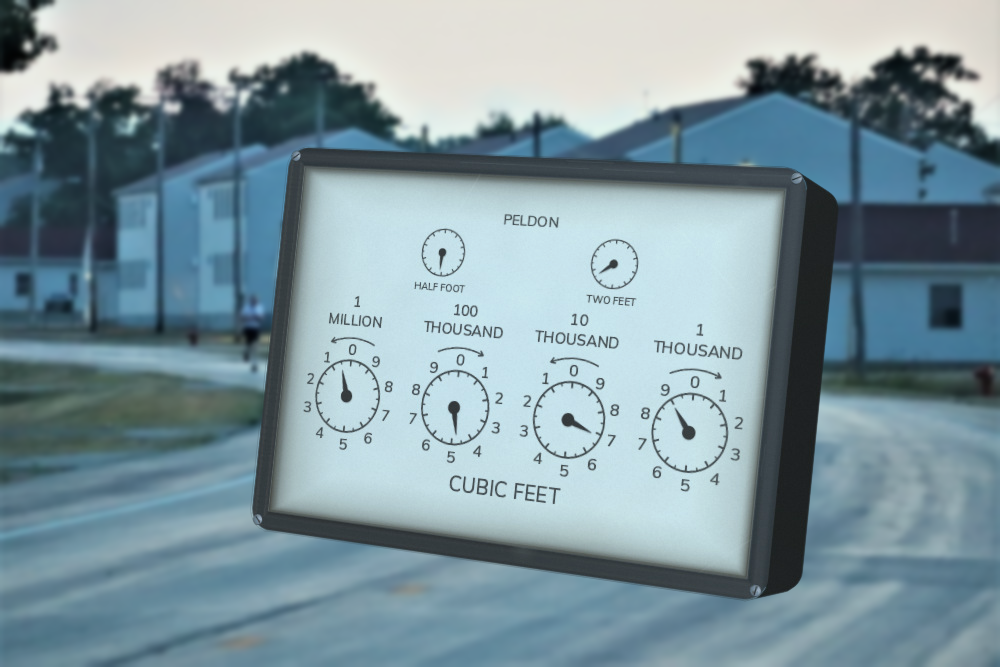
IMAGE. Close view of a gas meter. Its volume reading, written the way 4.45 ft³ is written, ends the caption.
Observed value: 46900 ft³
